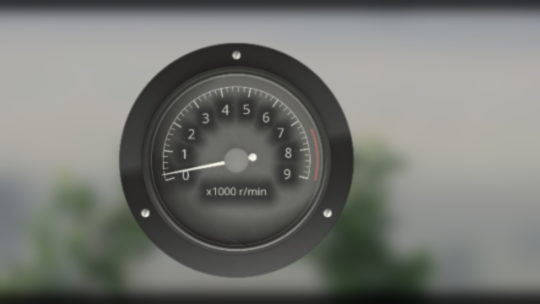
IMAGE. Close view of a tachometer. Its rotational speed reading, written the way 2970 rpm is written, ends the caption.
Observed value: 200 rpm
